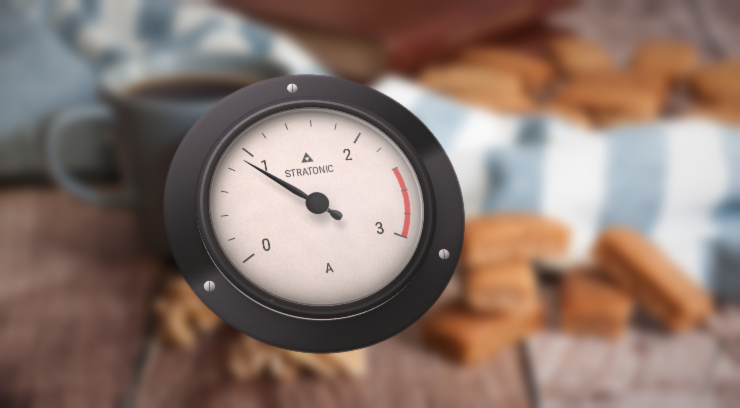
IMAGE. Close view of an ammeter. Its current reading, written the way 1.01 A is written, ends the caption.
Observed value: 0.9 A
